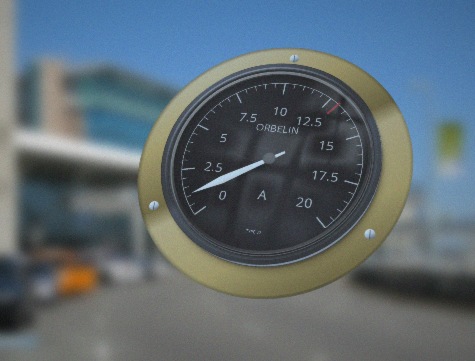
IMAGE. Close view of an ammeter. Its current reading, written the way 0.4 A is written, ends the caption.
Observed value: 1 A
